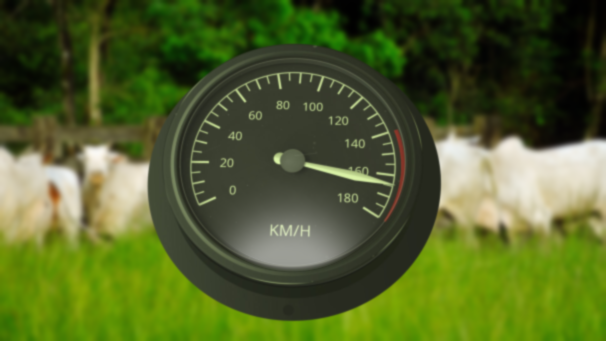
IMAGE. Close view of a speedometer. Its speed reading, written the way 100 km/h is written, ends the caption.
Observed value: 165 km/h
